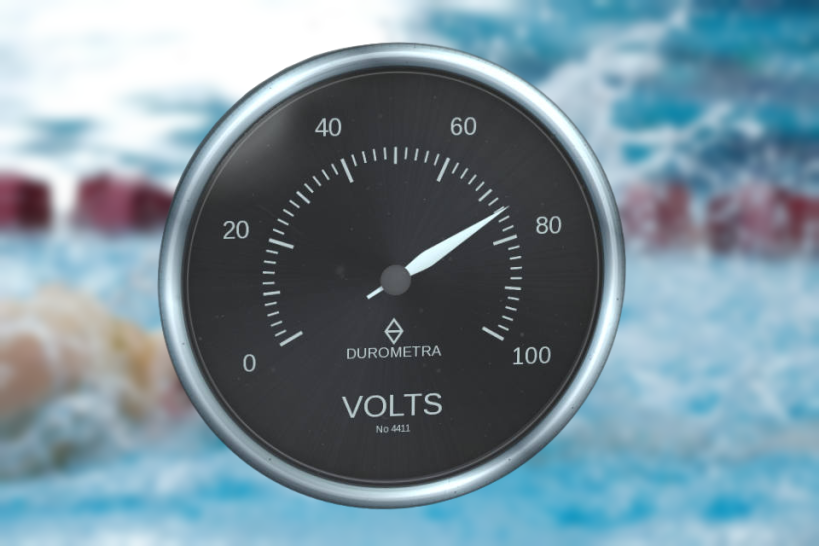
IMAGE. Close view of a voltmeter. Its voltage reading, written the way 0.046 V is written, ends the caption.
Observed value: 74 V
